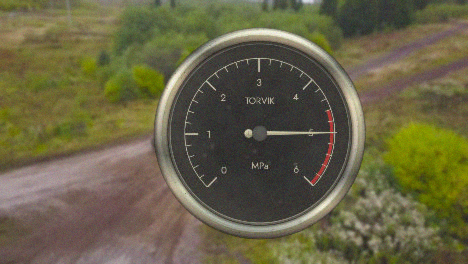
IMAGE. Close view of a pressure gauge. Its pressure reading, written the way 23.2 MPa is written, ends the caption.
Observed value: 5 MPa
